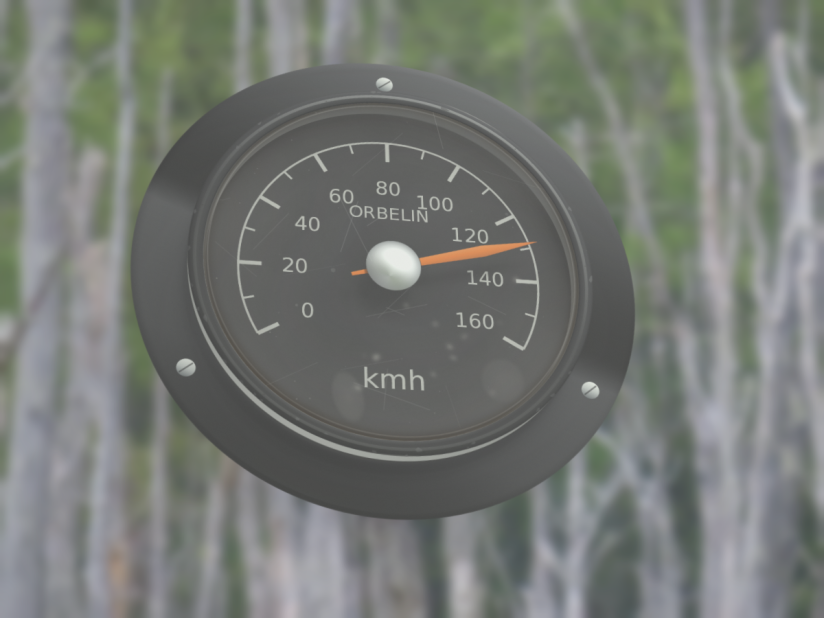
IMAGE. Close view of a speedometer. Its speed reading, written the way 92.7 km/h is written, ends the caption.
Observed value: 130 km/h
